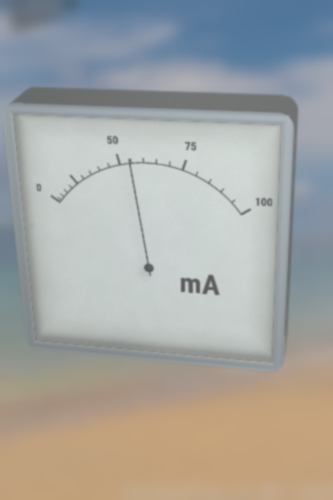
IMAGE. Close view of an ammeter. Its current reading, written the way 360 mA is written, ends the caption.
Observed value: 55 mA
